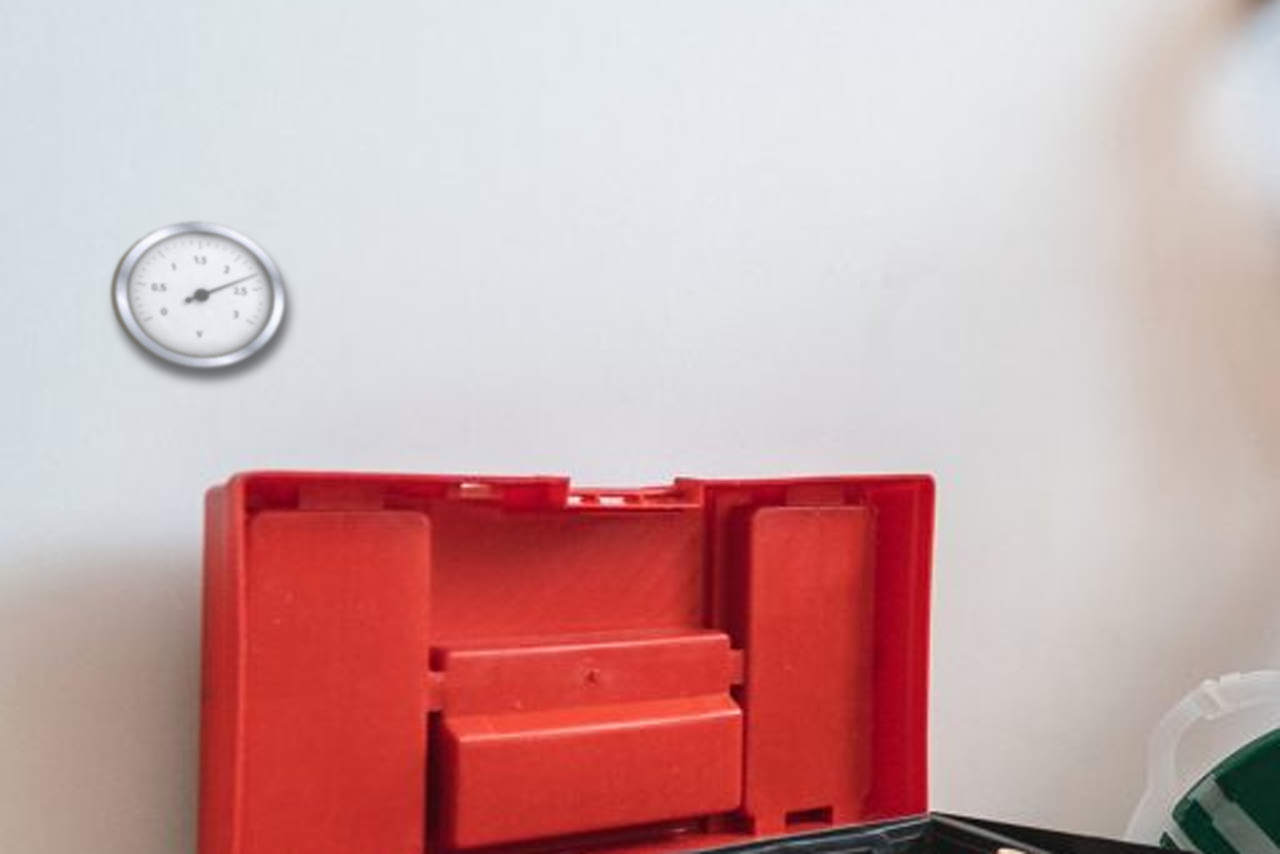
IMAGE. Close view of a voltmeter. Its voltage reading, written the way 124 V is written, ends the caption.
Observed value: 2.3 V
